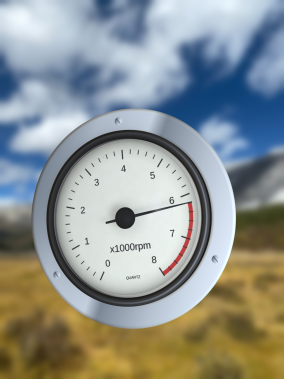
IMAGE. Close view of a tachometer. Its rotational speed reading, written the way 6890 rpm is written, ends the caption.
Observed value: 6200 rpm
